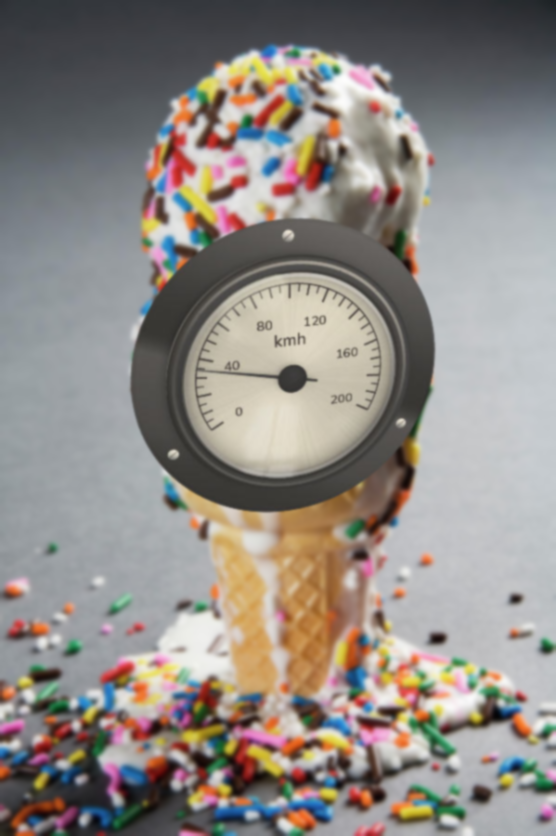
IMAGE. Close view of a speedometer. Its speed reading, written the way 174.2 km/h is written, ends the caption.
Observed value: 35 km/h
